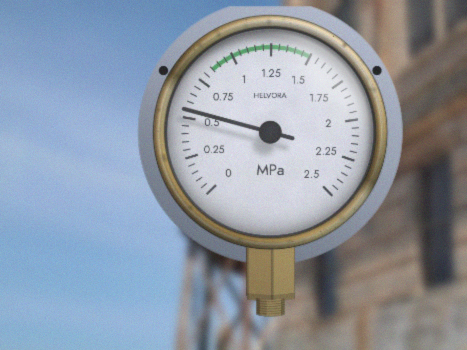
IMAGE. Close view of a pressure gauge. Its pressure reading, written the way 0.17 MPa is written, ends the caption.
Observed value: 0.55 MPa
